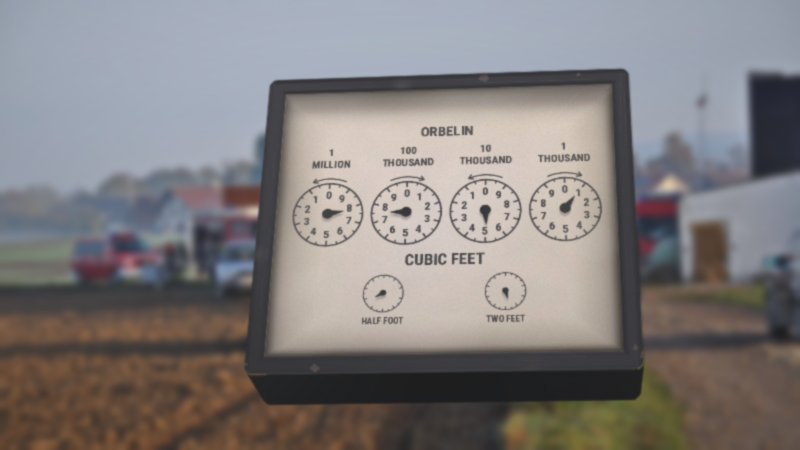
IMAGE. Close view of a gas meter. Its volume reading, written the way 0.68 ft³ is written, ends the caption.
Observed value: 775100 ft³
